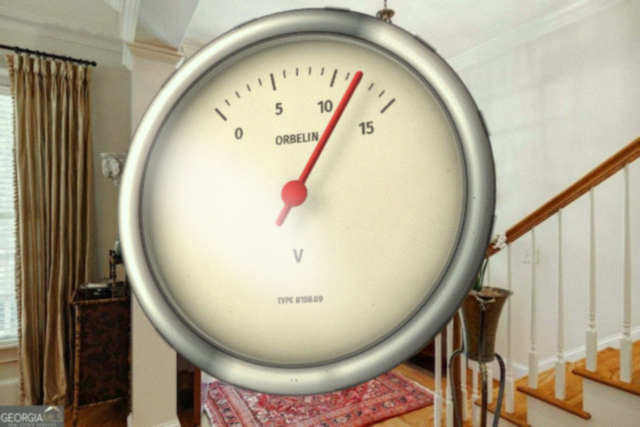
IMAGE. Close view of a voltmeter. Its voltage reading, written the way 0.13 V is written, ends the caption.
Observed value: 12 V
